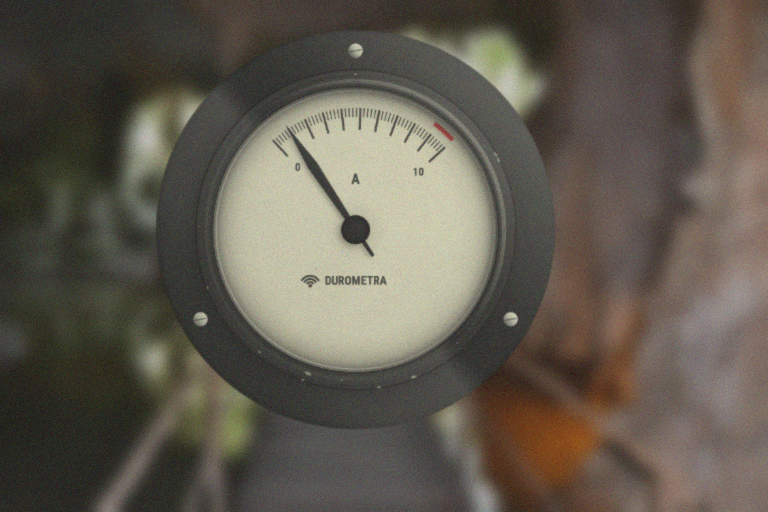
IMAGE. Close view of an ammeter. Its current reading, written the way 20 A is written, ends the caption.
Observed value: 1 A
